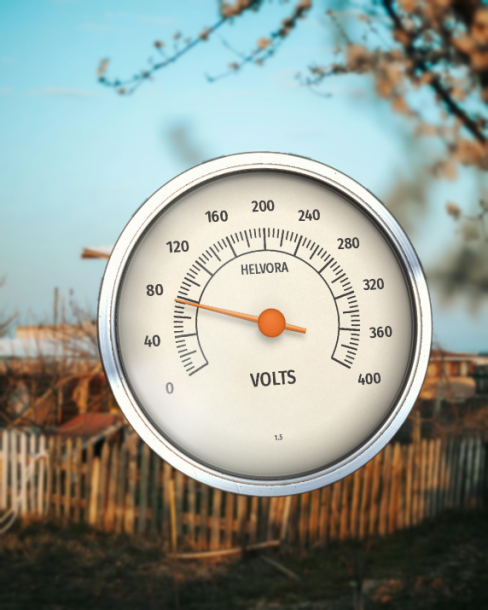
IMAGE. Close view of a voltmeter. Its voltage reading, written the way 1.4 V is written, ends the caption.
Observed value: 75 V
